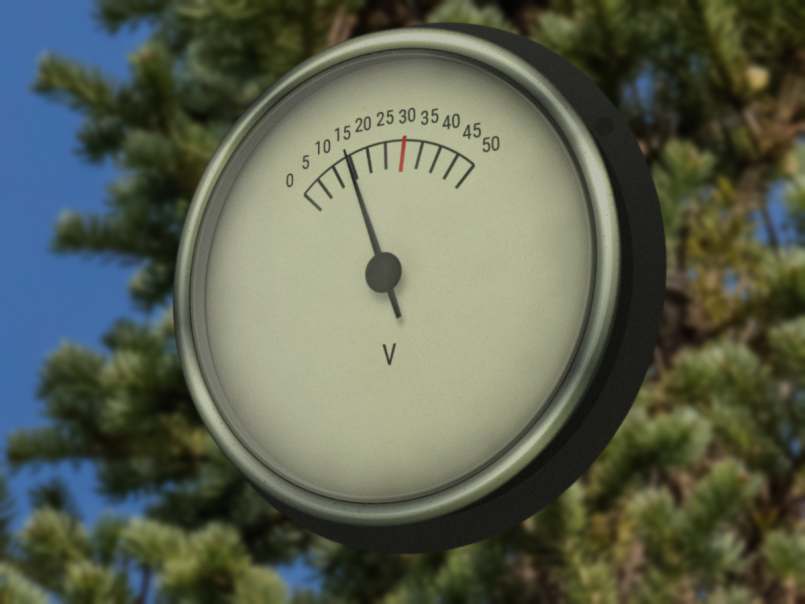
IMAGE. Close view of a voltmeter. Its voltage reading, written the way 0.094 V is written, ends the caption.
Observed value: 15 V
